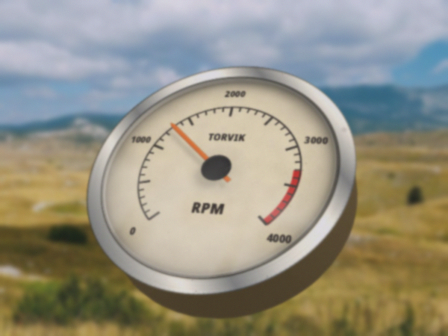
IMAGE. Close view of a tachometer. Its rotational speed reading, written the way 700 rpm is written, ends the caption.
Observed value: 1300 rpm
